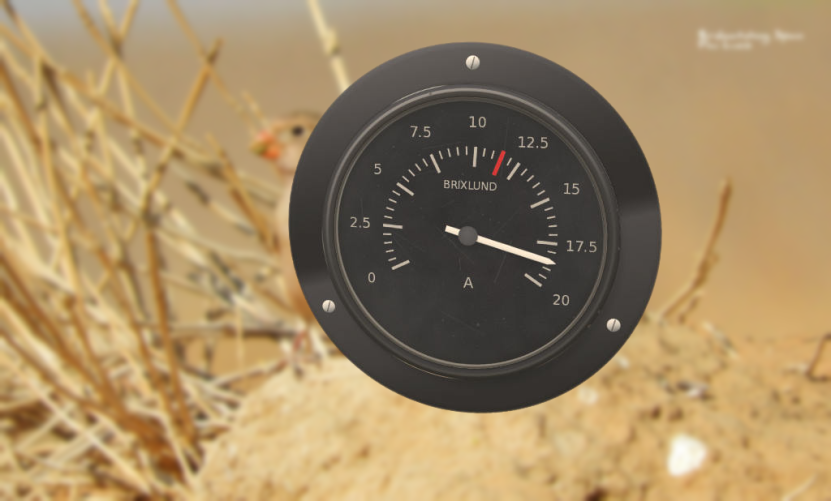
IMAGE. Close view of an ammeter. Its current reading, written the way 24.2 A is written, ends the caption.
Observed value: 18.5 A
